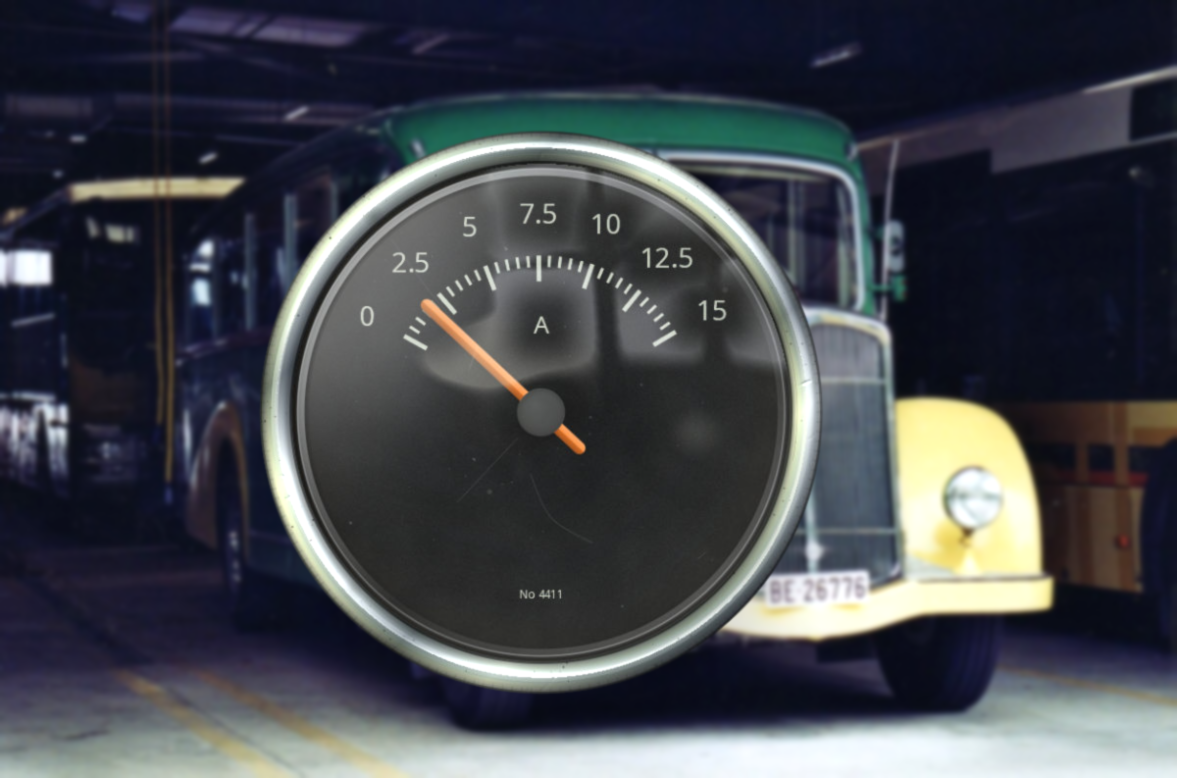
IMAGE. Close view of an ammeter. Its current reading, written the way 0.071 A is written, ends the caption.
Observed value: 1.75 A
